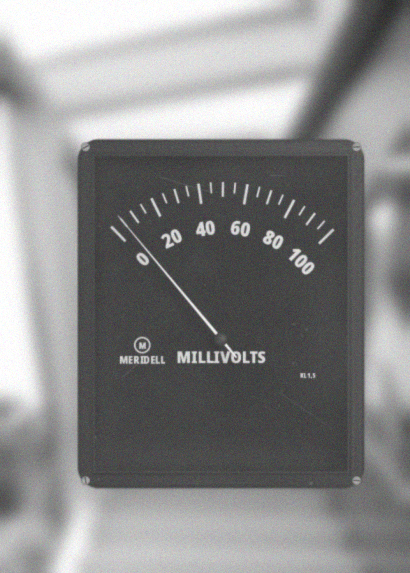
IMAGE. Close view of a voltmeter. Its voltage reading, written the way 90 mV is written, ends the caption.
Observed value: 5 mV
